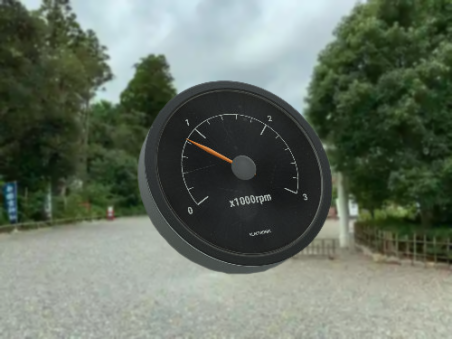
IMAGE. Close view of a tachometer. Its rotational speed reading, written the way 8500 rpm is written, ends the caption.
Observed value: 800 rpm
